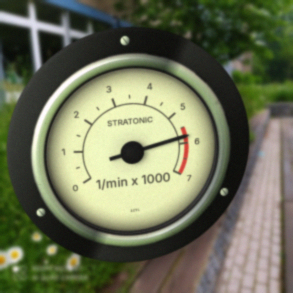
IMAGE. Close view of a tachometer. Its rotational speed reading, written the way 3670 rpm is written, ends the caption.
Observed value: 5750 rpm
